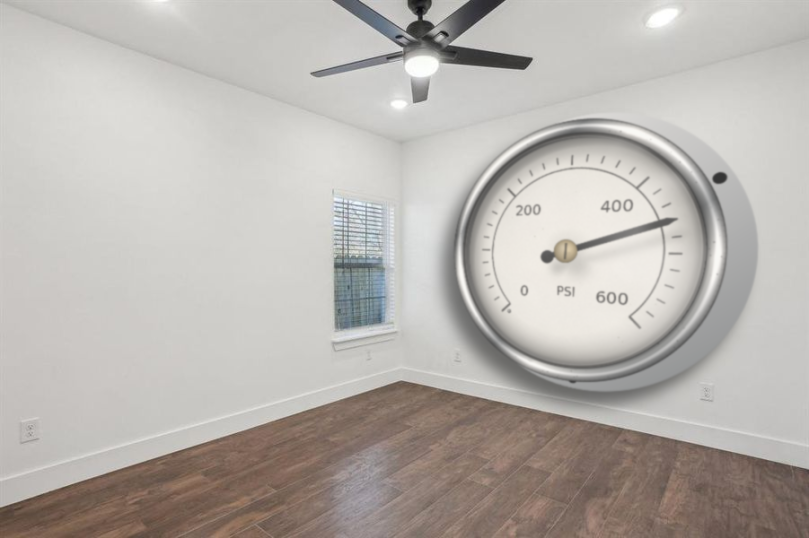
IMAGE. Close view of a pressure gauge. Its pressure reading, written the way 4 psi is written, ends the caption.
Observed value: 460 psi
